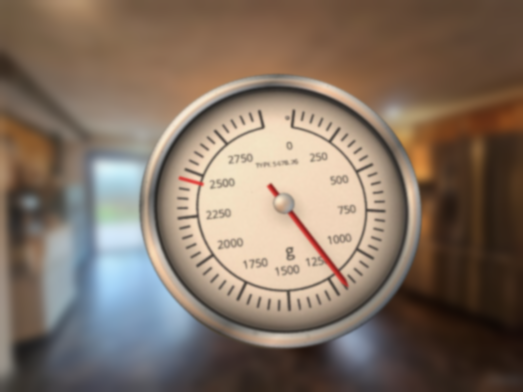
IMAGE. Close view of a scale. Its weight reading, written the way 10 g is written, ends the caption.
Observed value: 1200 g
